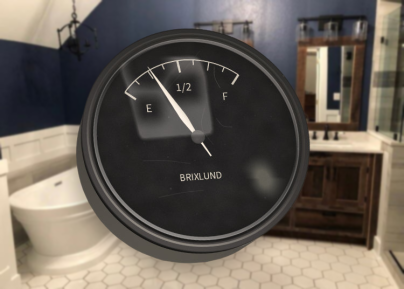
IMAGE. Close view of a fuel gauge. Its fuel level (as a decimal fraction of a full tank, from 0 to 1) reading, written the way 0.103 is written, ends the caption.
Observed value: 0.25
